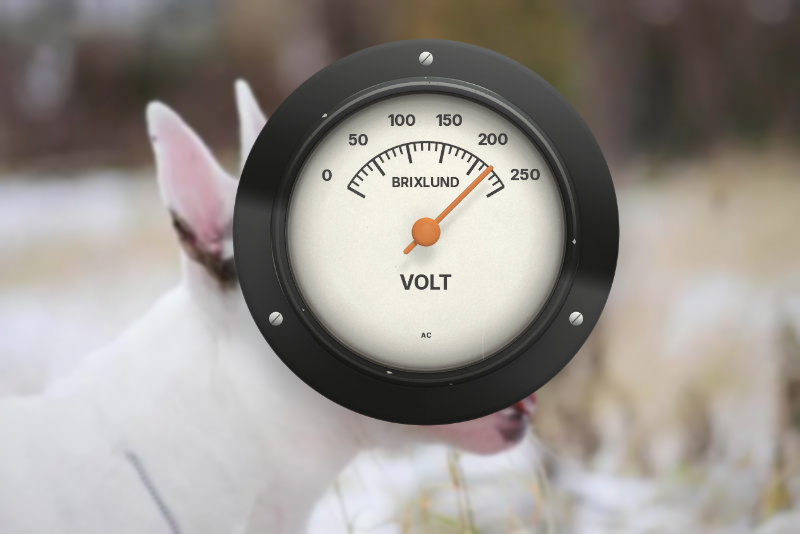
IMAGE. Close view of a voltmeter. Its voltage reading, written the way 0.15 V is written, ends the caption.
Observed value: 220 V
